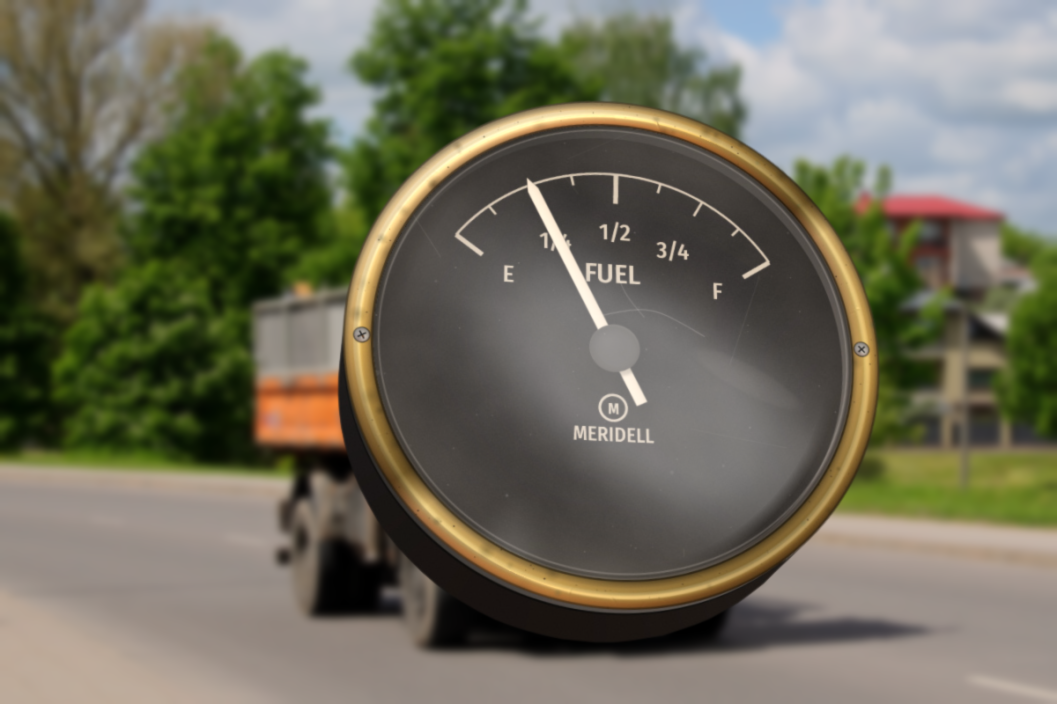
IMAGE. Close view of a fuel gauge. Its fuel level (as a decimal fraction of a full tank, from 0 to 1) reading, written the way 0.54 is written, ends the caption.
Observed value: 0.25
